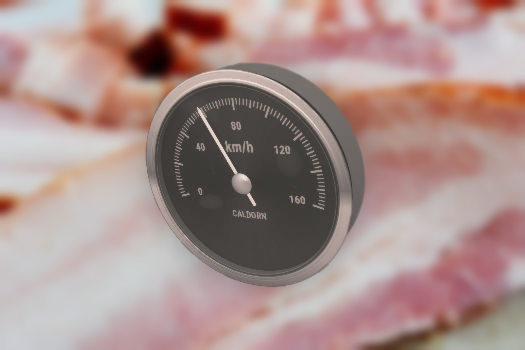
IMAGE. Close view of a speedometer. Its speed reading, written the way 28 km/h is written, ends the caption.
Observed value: 60 km/h
